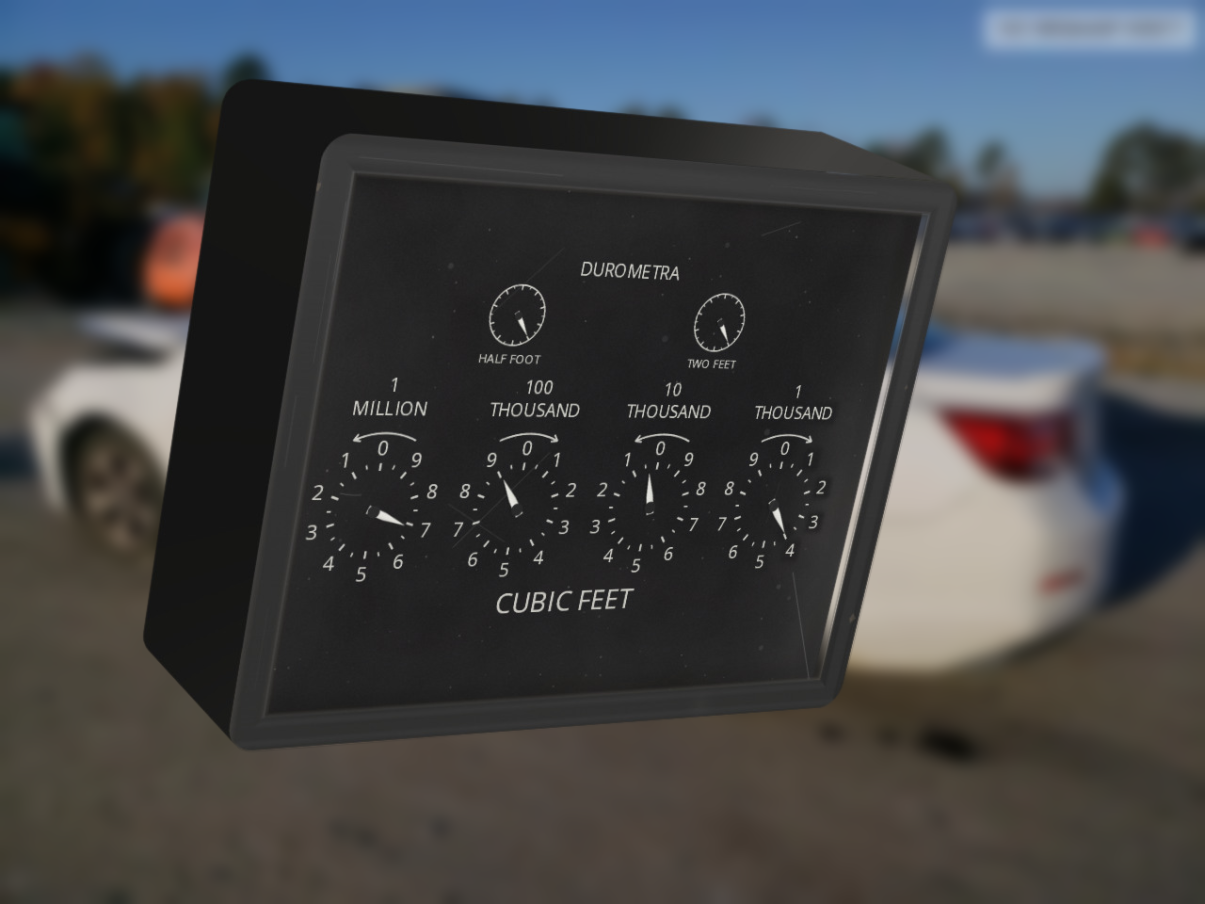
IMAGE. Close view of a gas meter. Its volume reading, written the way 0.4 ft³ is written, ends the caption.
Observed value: 690400 ft³
